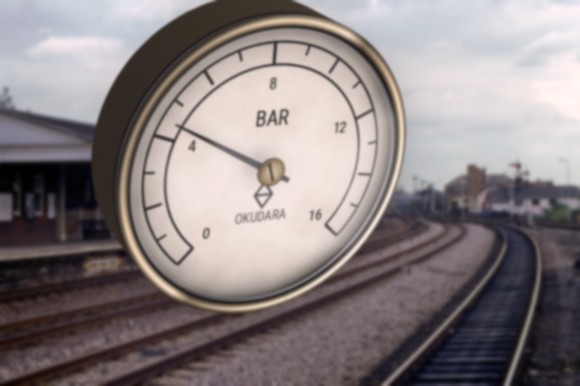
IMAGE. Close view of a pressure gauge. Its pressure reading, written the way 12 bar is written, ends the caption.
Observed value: 4.5 bar
